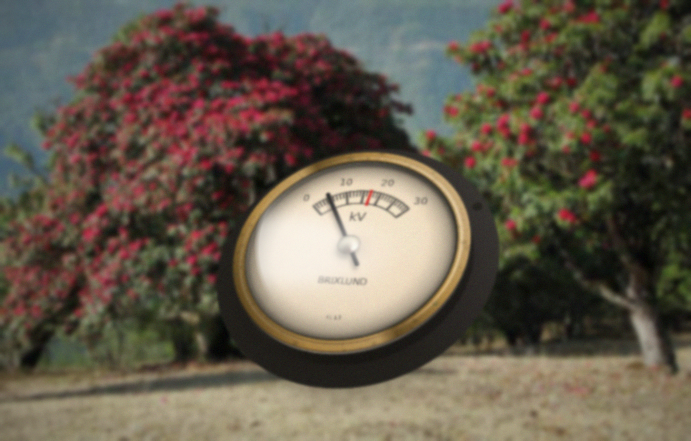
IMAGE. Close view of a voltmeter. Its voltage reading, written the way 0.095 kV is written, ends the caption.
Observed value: 5 kV
